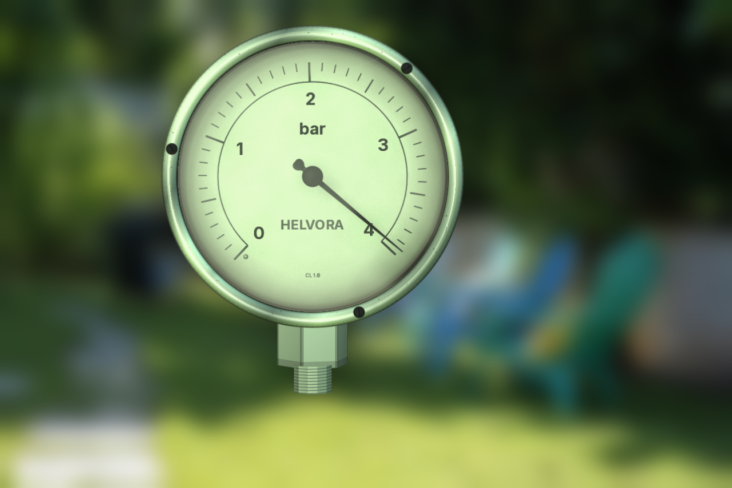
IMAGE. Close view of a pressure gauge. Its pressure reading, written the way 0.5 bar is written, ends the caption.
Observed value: 3.95 bar
